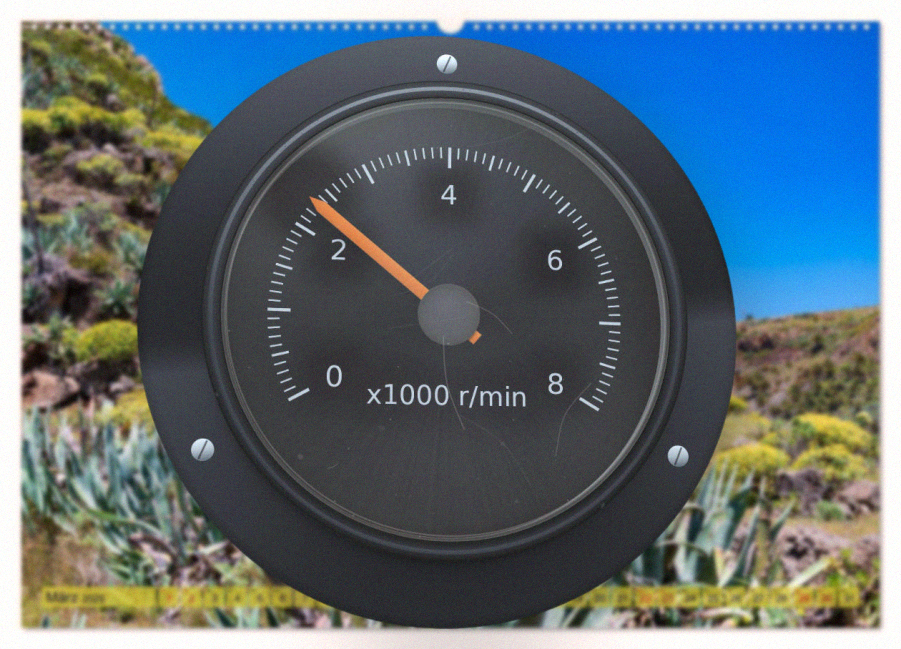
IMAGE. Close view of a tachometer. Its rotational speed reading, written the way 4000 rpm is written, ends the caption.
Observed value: 2300 rpm
